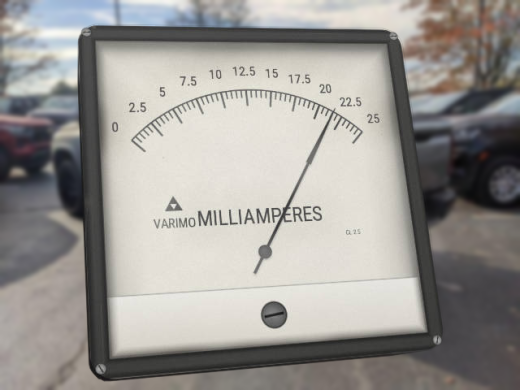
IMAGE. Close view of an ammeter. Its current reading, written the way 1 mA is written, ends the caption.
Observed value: 21.5 mA
